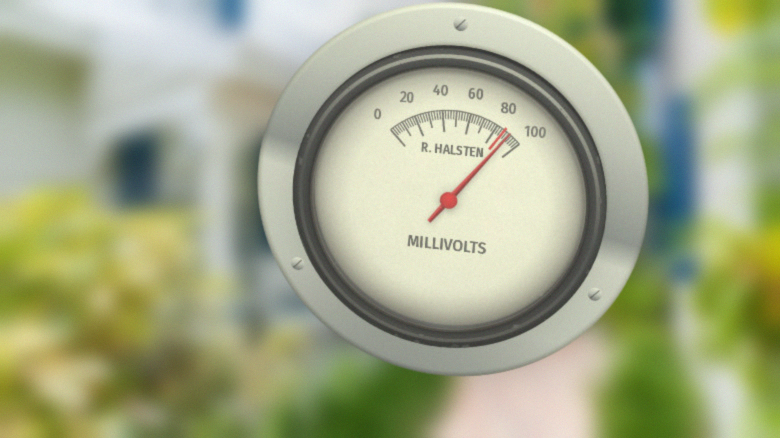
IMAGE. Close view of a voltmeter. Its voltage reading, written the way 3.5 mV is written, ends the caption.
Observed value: 90 mV
